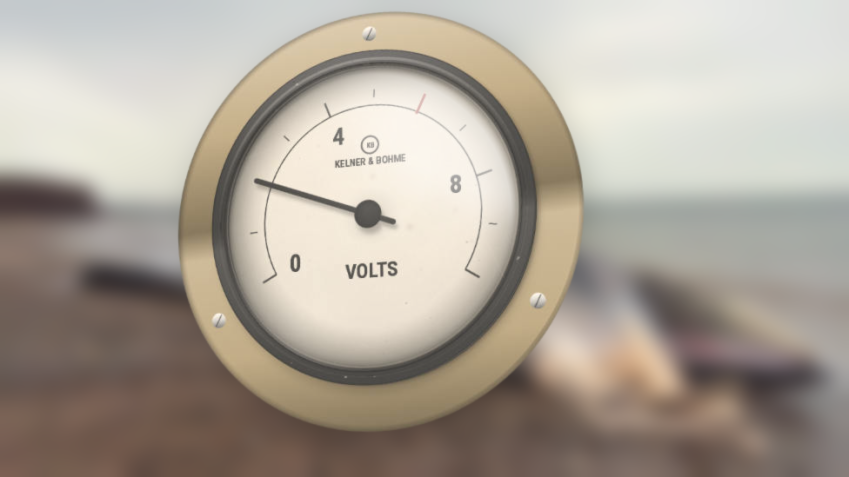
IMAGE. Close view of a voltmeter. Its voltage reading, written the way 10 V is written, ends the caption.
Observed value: 2 V
